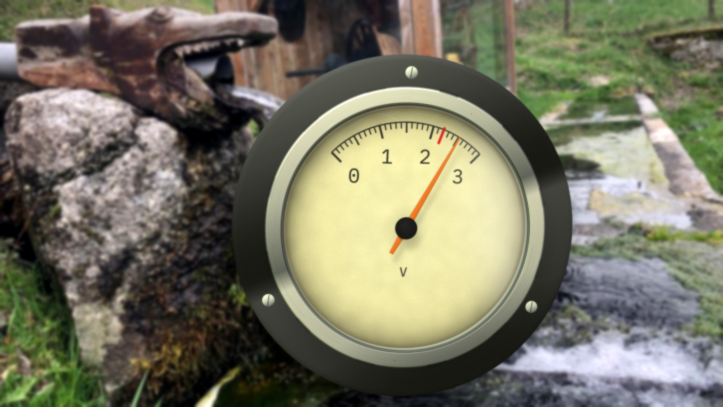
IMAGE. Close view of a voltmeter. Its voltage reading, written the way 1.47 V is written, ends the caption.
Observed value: 2.5 V
